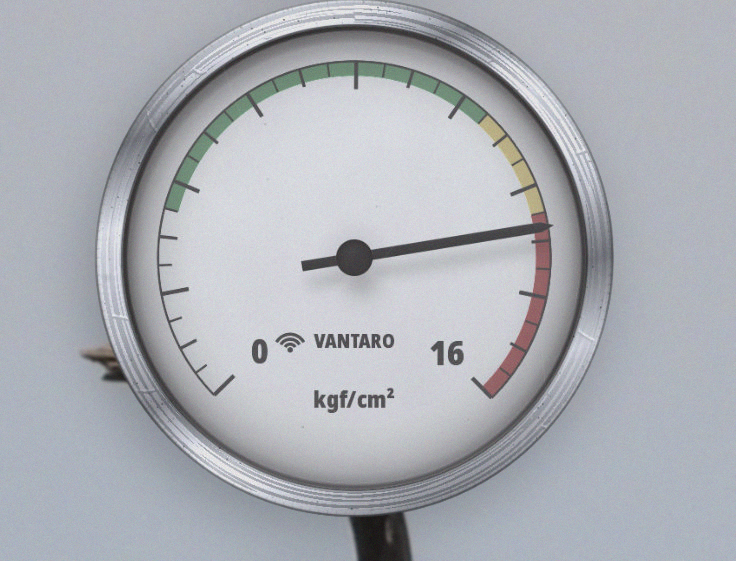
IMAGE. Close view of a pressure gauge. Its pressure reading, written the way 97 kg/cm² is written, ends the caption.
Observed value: 12.75 kg/cm²
